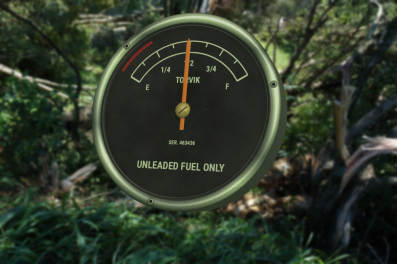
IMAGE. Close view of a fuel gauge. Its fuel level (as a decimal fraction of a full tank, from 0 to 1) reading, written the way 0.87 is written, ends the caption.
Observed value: 0.5
